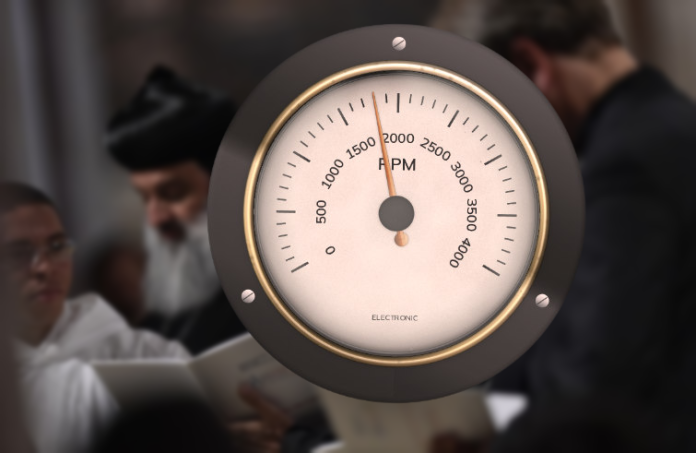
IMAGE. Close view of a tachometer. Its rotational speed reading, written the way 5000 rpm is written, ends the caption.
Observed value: 1800 rpm
